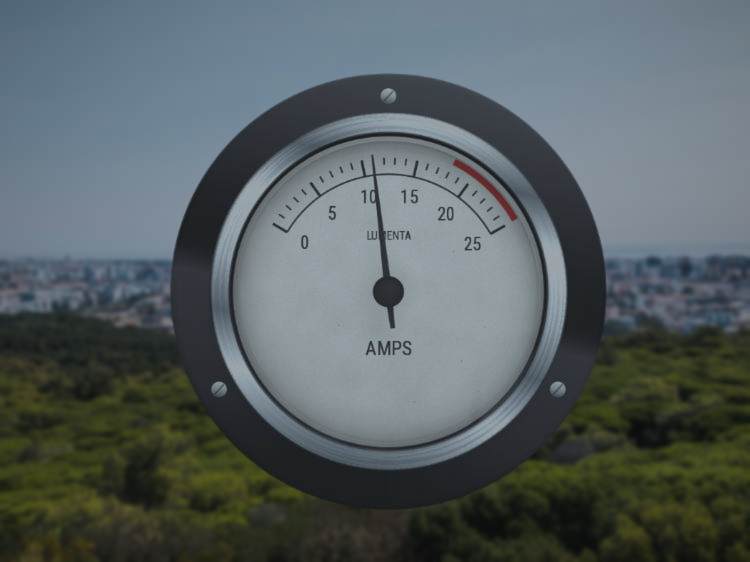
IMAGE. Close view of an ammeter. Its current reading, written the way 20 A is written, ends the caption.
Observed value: 11 A
